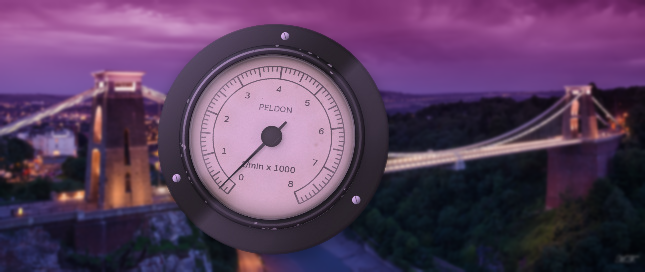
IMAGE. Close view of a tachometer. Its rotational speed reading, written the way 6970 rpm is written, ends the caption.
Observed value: 200 rpm
